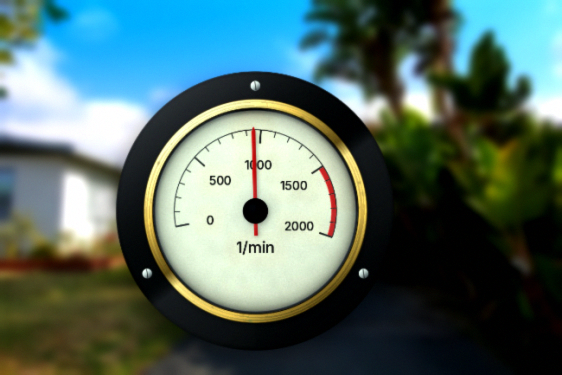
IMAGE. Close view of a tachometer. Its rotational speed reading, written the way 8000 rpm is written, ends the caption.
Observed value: 950 rpm
